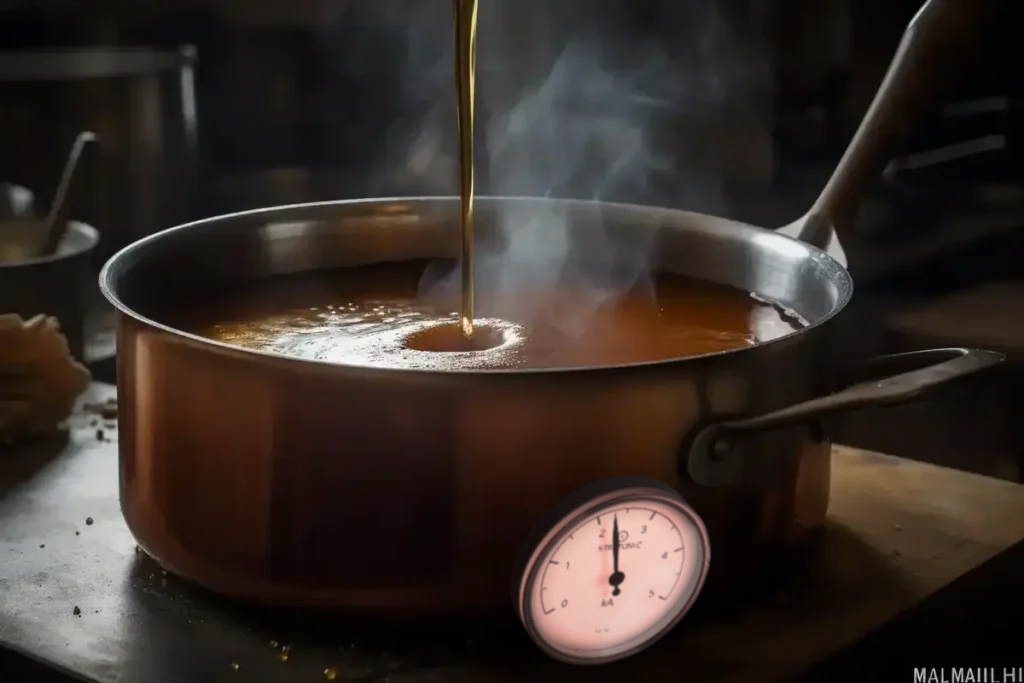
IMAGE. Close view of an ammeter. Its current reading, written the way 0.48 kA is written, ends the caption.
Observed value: 2.25 kA
